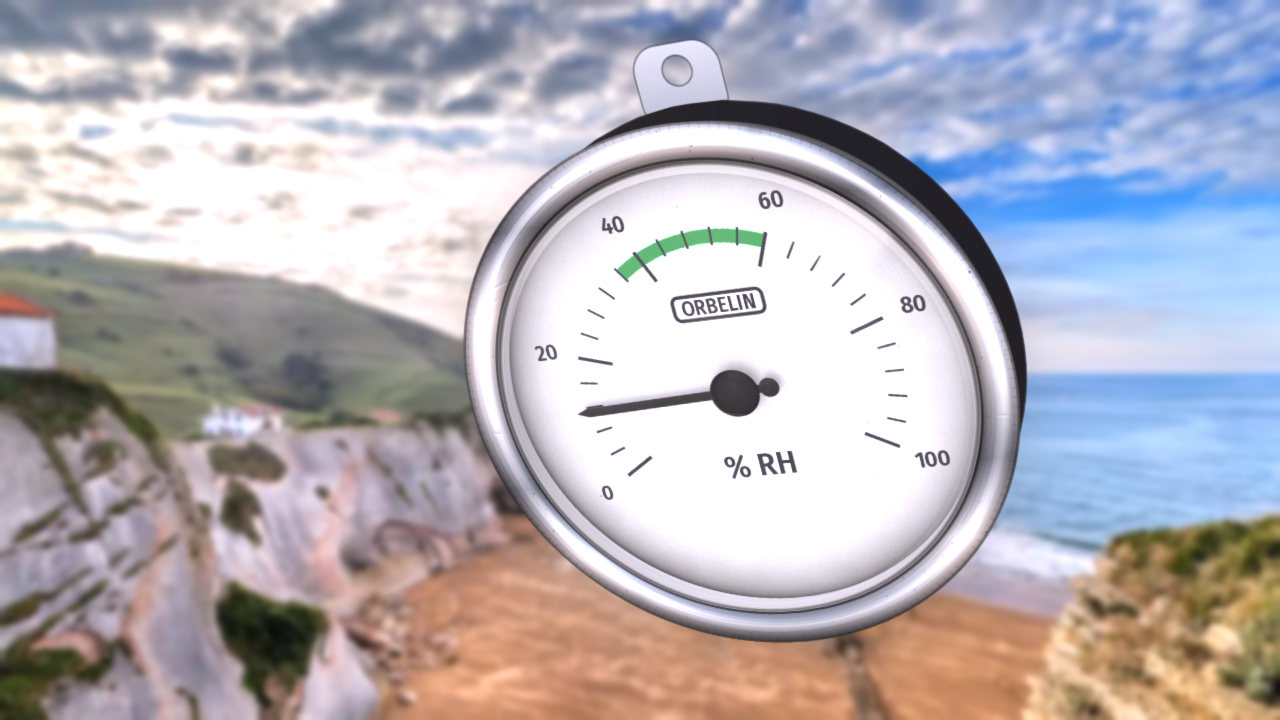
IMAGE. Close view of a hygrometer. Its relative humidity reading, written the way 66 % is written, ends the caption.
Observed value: 12 %
